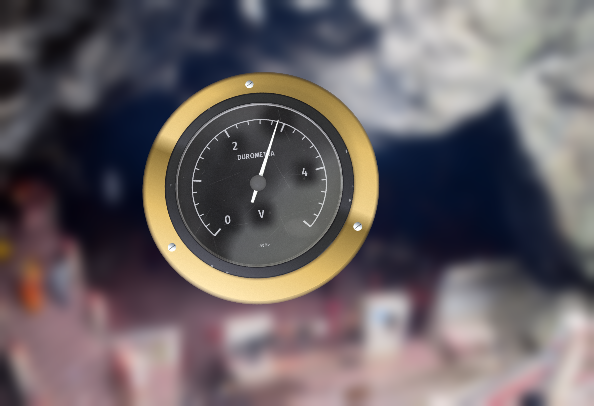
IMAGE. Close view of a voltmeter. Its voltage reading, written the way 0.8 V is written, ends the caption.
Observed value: 2.9 V
